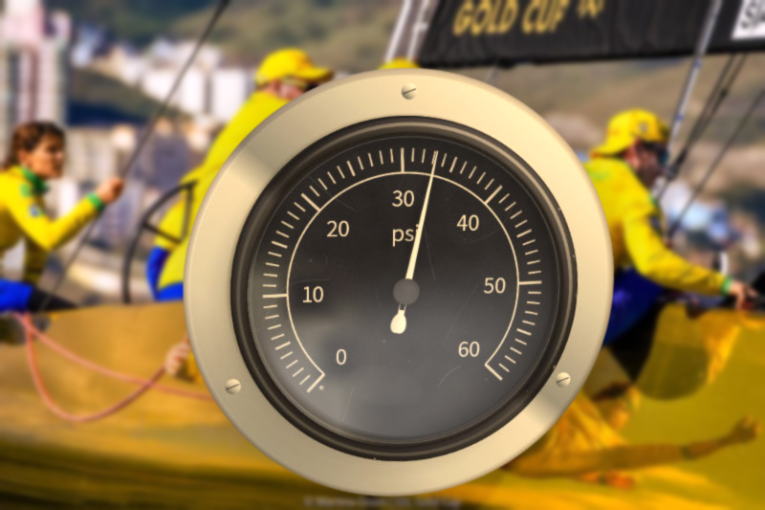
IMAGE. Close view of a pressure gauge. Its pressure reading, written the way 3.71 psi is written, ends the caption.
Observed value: 33 psi
